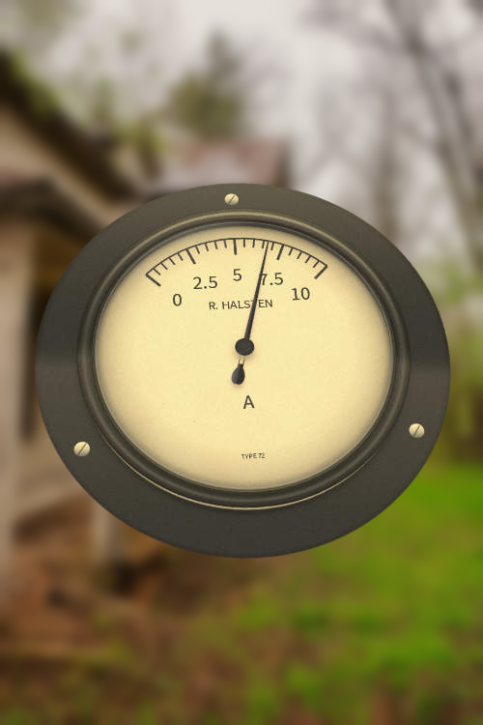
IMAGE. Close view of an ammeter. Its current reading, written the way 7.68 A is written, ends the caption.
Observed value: 6.75 A
